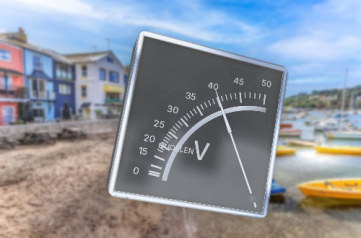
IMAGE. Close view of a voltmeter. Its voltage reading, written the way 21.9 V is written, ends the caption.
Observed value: 40 V
